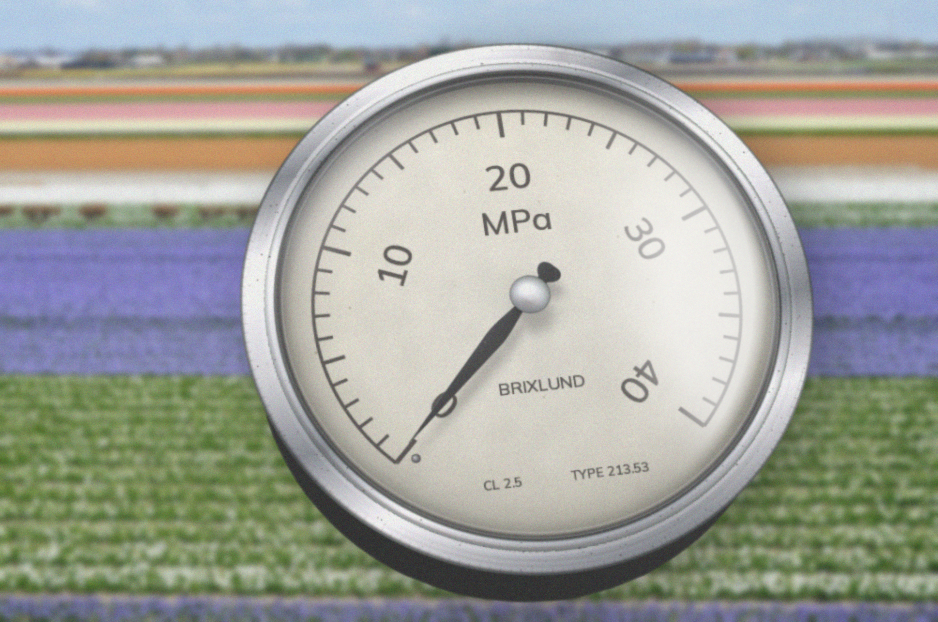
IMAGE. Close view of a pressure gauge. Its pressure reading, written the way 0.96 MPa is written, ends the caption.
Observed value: 0 MPa
